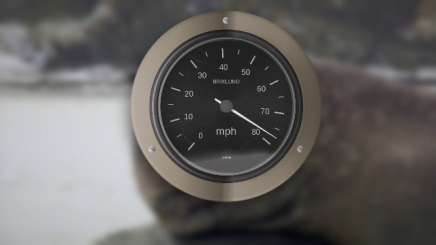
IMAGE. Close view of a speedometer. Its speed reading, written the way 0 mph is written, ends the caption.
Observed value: 77.5 mph
